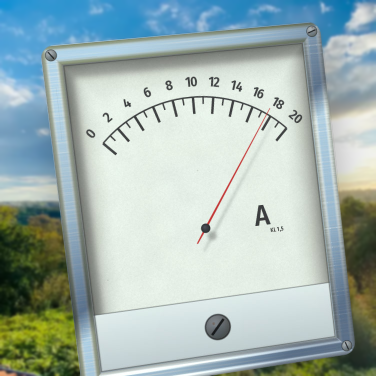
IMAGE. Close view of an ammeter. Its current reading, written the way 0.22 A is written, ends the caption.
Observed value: 17.5 A
